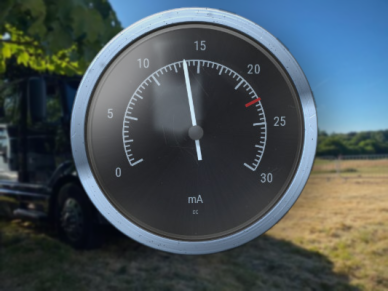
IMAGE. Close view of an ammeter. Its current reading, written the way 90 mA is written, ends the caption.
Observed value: 13.5 mA
